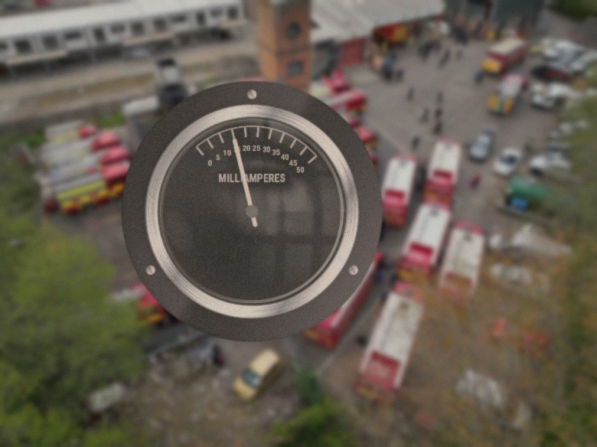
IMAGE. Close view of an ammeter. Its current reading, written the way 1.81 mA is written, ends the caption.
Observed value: 15 mA
